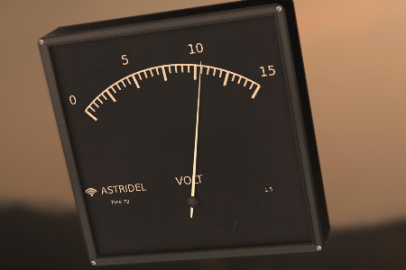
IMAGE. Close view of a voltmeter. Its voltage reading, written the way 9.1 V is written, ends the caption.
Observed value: 10.5 V
